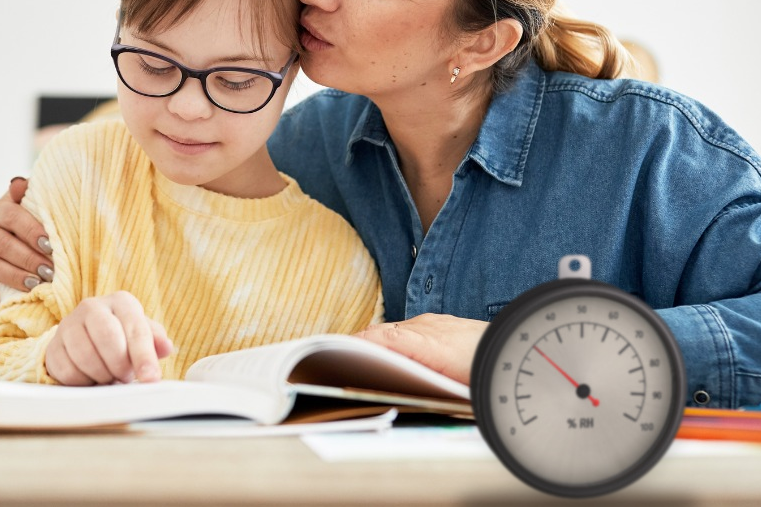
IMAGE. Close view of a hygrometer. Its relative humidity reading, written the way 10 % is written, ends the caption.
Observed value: 30 %
